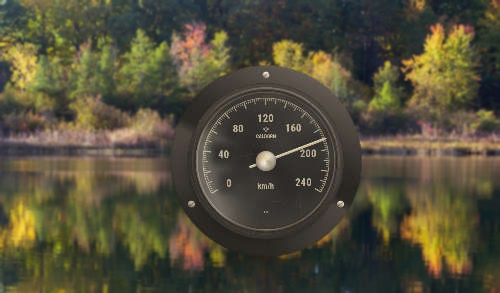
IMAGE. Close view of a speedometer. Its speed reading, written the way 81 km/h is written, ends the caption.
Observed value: 190 km/h
